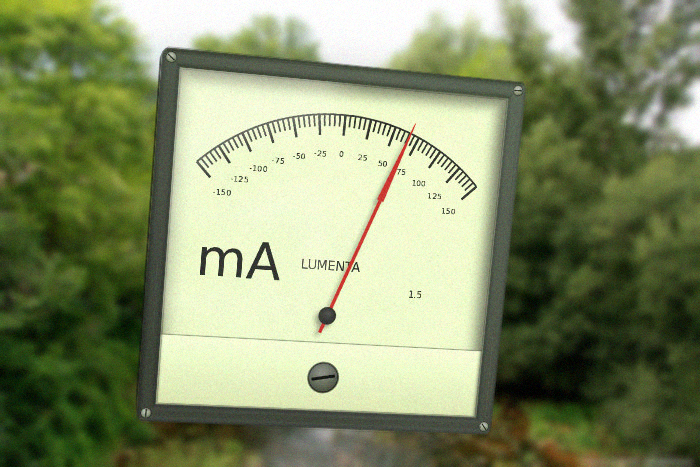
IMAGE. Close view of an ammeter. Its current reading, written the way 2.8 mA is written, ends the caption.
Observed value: 65 mA
